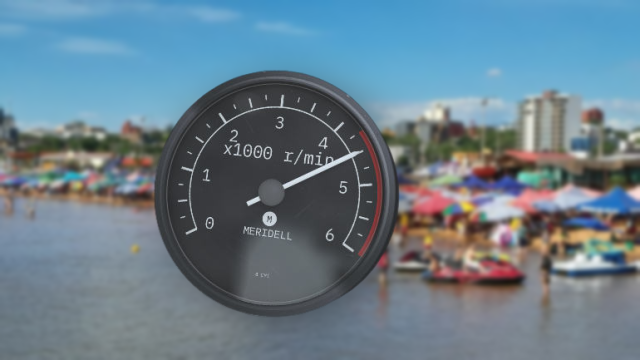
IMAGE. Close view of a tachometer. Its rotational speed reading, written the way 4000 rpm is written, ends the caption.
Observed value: 4500 rpm
